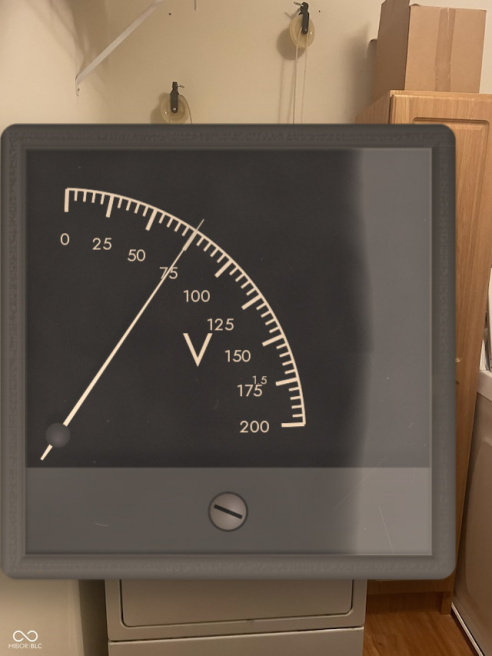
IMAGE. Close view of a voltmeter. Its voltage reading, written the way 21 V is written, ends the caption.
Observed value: 75 V
